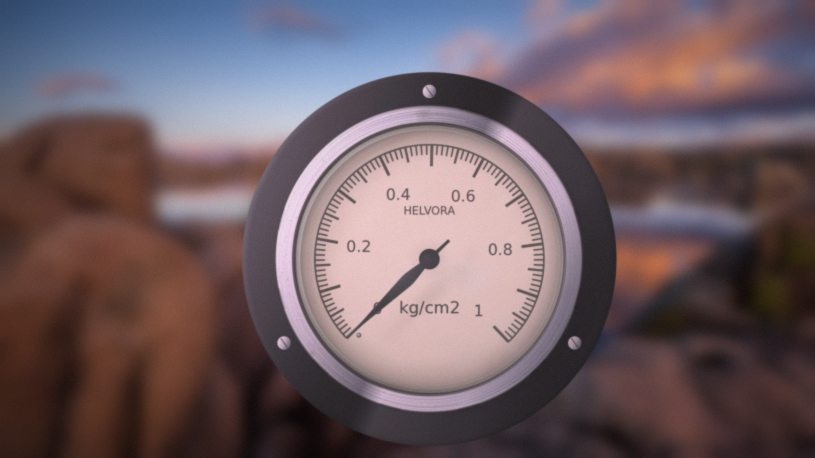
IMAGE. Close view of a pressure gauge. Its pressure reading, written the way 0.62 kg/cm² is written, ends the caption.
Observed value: 0 kg/cm²
